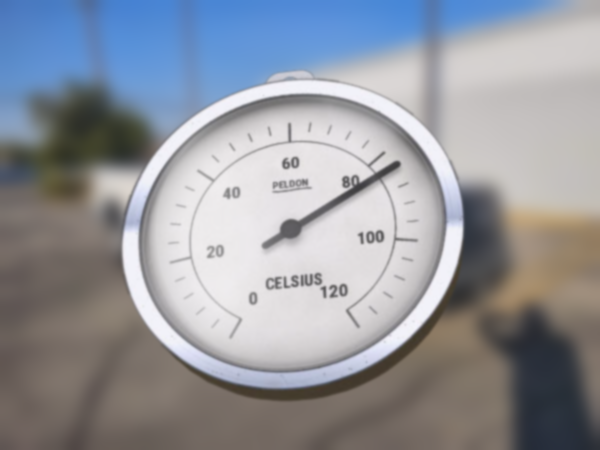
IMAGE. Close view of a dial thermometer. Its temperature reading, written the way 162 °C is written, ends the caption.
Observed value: 84 °C
